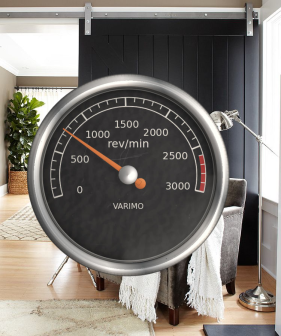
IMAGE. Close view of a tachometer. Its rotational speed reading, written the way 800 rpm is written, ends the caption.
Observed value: 750 rpm
